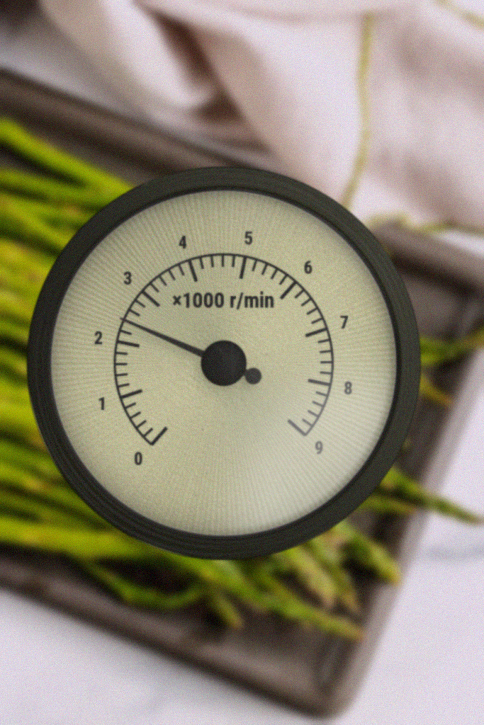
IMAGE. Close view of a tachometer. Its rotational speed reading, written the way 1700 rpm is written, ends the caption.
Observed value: 2400 rpm
